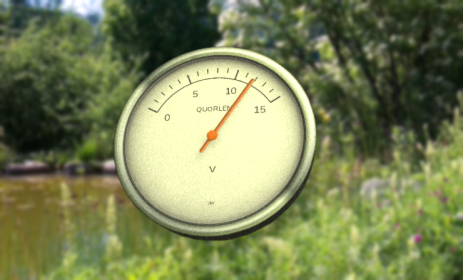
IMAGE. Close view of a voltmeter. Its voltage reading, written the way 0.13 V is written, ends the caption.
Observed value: 12 V
